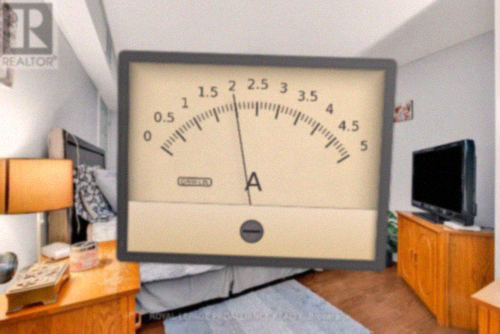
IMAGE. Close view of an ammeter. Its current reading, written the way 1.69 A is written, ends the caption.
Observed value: 2 A
